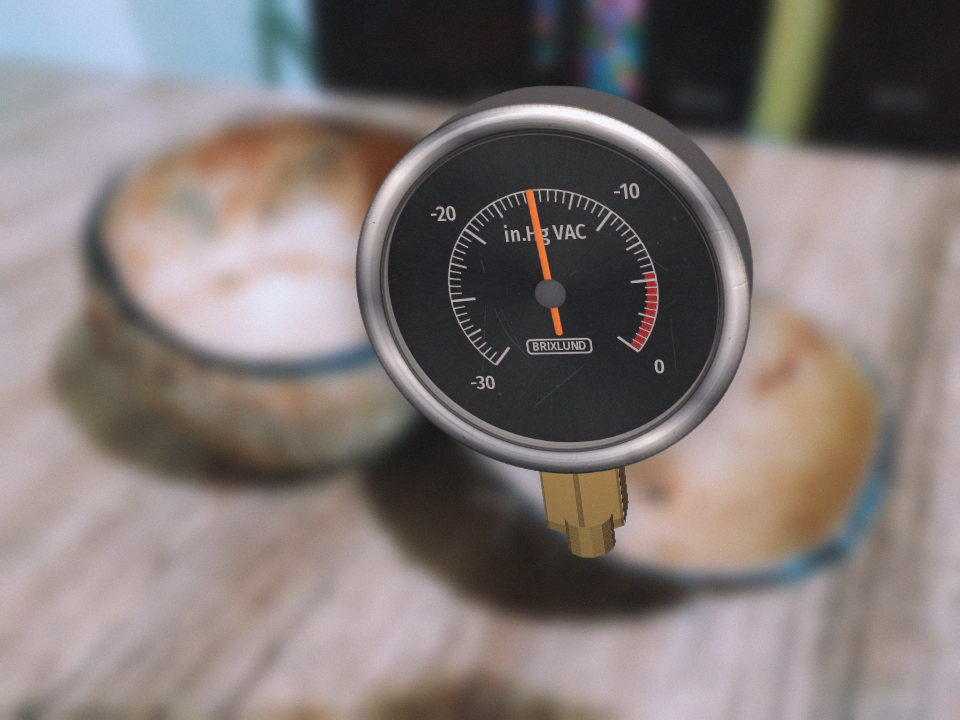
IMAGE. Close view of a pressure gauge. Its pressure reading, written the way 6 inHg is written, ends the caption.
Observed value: -15 inHg
